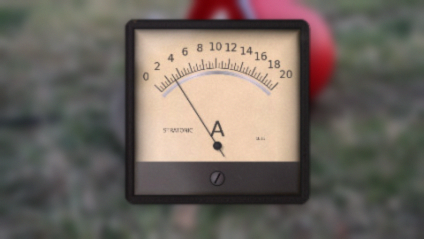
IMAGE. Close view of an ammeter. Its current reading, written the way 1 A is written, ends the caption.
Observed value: 3 A
